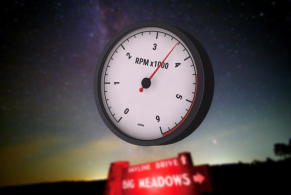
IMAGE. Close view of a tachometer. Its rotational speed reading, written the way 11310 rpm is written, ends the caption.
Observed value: 3600 rpm
